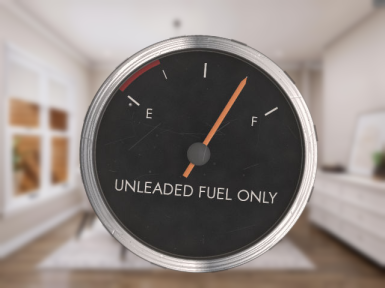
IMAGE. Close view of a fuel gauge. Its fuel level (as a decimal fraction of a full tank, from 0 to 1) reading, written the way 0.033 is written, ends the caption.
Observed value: 0.75
